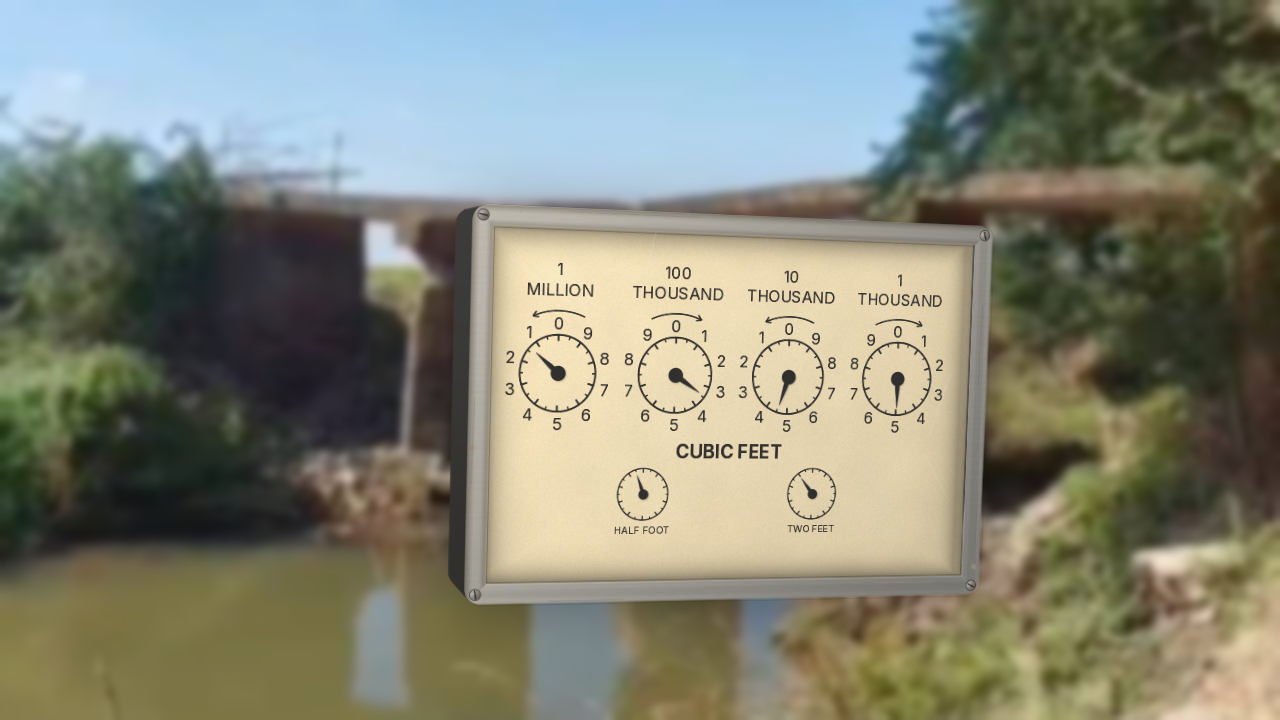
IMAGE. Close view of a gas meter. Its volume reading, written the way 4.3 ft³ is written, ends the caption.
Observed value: 134500 ft³
